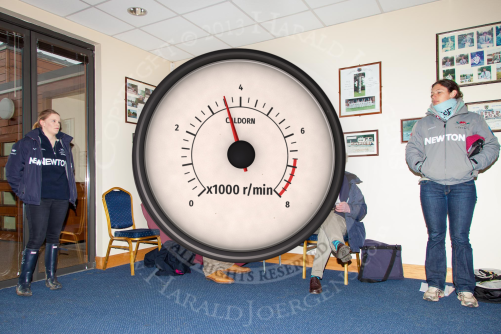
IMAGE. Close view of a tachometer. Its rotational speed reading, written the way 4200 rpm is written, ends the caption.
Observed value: 3500 rpm
